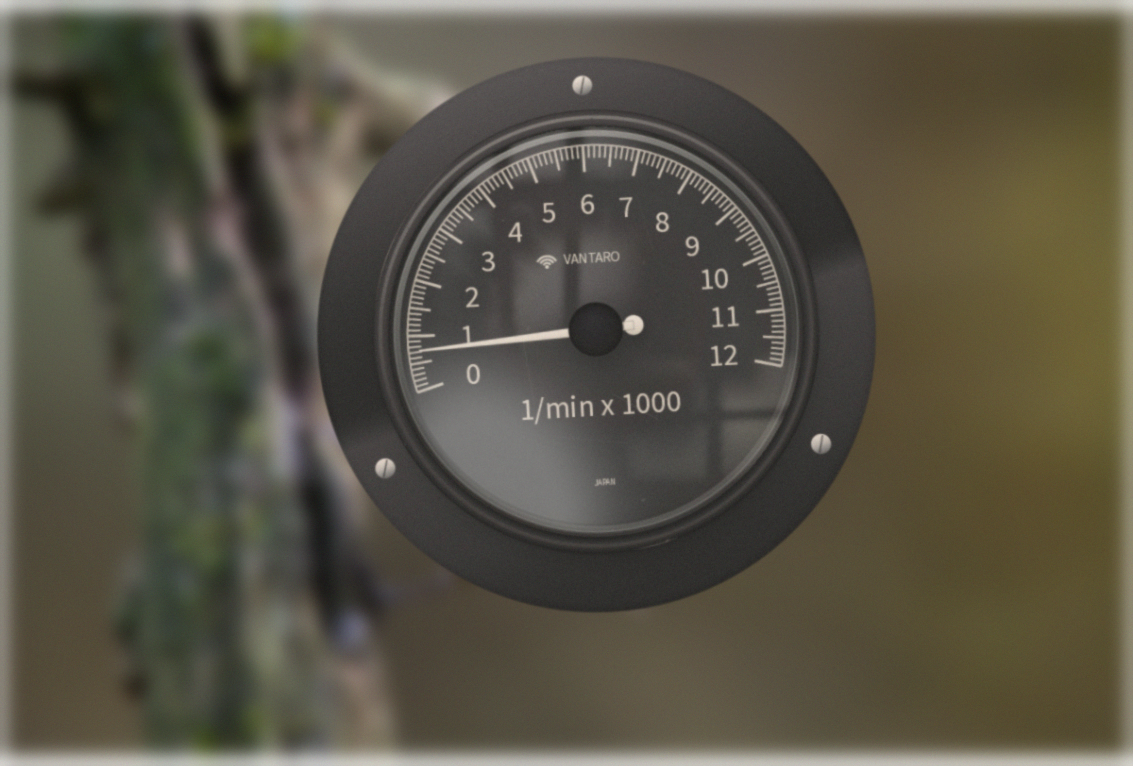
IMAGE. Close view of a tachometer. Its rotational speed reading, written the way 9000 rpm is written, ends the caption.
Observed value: 700 rpm
